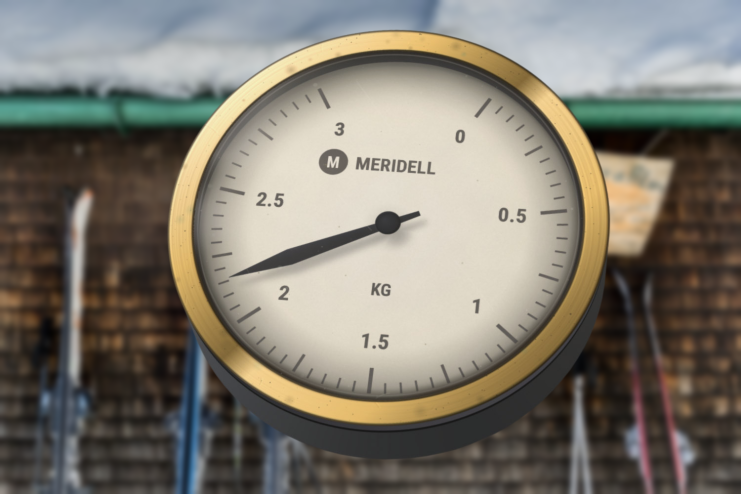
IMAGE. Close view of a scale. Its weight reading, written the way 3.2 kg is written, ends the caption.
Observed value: 2.15 kg
